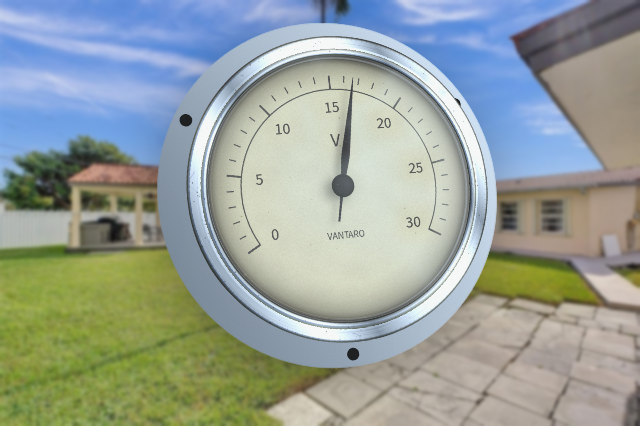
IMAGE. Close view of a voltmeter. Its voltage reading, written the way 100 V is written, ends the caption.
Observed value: 16.5 V
